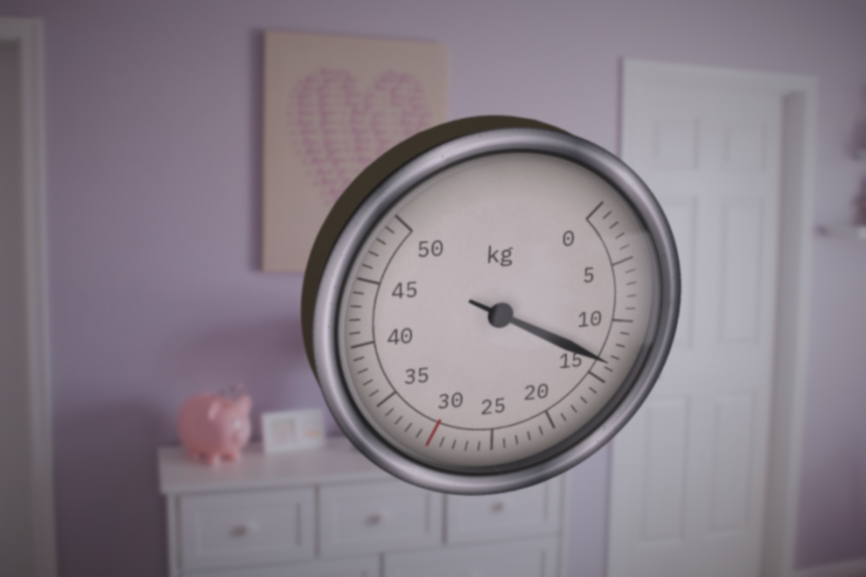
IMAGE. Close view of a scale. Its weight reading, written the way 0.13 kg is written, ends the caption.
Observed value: 13.5 kg
